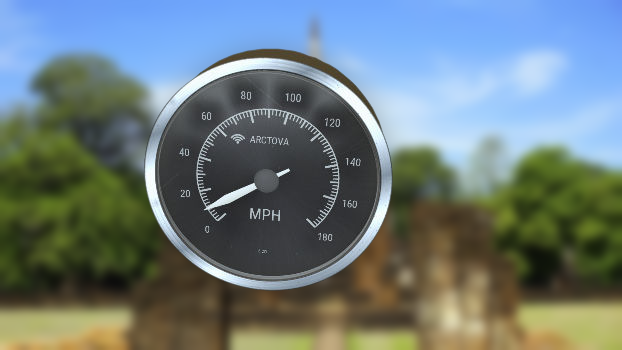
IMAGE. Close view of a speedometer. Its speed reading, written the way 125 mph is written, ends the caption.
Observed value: 10 mph
